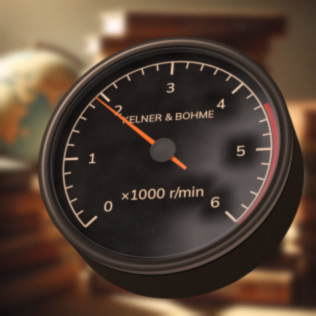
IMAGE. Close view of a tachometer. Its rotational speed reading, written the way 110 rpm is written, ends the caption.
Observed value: 1900 rpm
